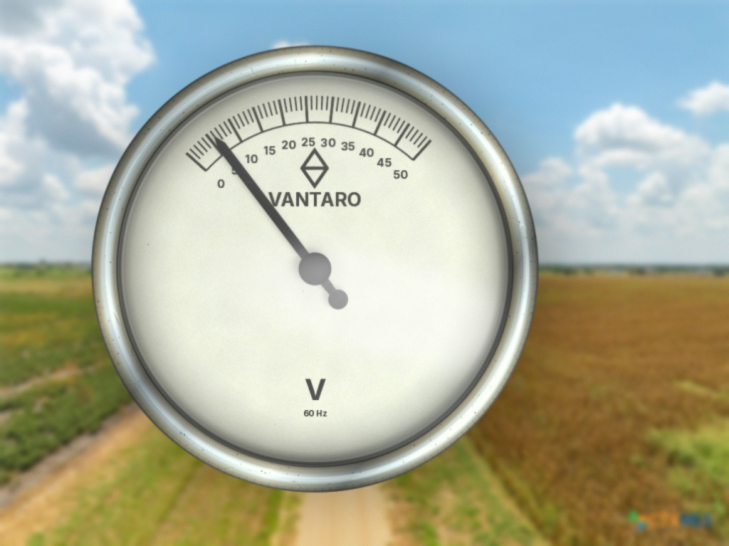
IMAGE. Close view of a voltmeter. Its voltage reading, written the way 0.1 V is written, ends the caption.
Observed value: 6 V
